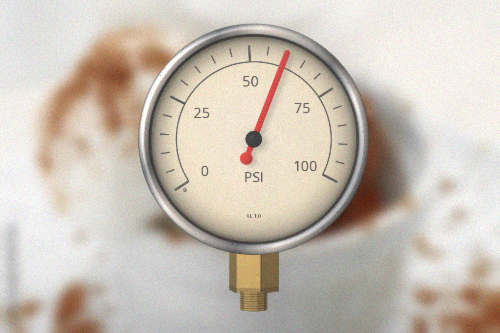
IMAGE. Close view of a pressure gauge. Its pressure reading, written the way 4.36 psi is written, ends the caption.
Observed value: 60 psi
